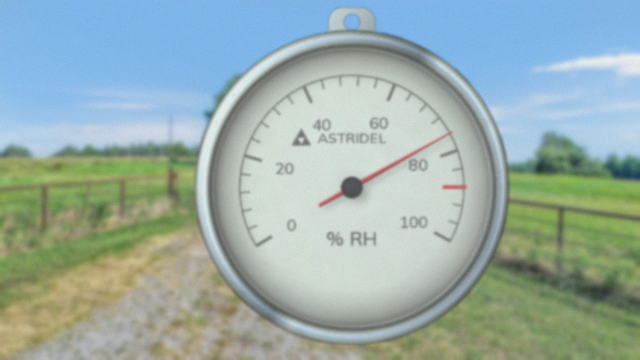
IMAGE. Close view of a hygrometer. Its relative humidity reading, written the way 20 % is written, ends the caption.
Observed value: 76 %
